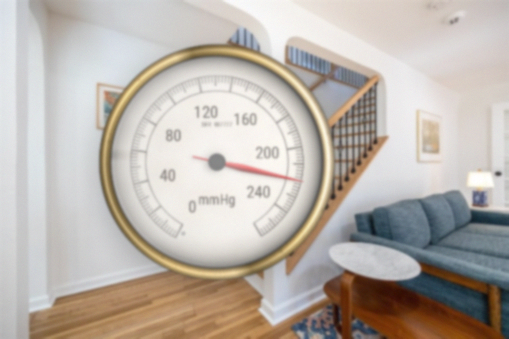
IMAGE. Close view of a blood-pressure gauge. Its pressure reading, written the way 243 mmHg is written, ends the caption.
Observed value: 220 mmHg
